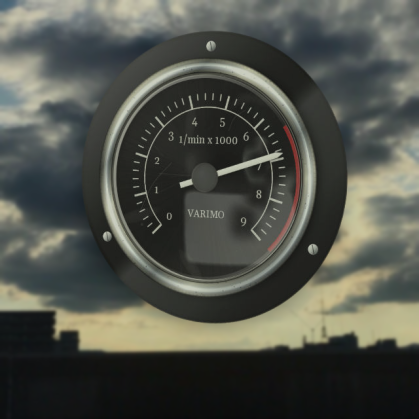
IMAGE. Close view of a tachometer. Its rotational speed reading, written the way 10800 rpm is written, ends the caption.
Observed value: 6900 rpm
